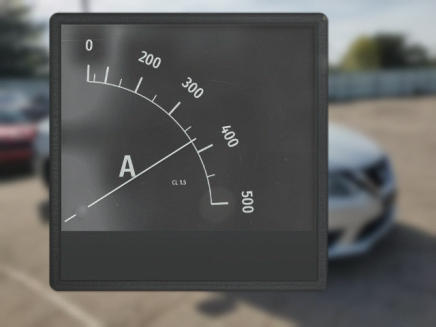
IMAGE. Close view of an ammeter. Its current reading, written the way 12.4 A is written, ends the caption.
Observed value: 375 A
